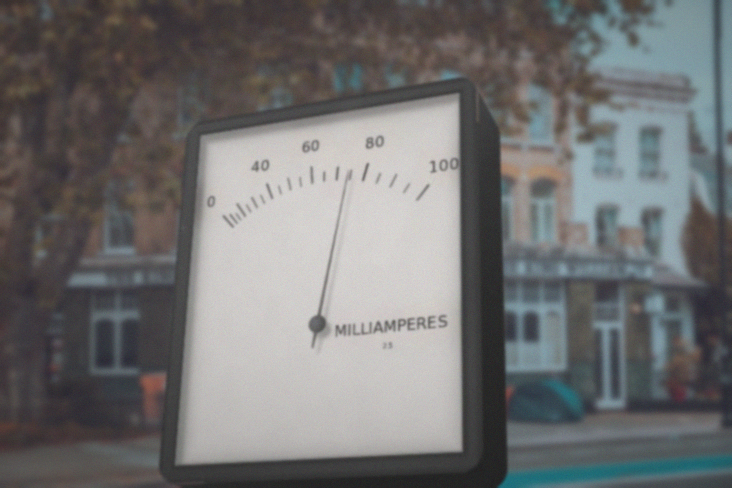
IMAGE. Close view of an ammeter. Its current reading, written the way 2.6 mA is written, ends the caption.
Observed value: 75 mA
